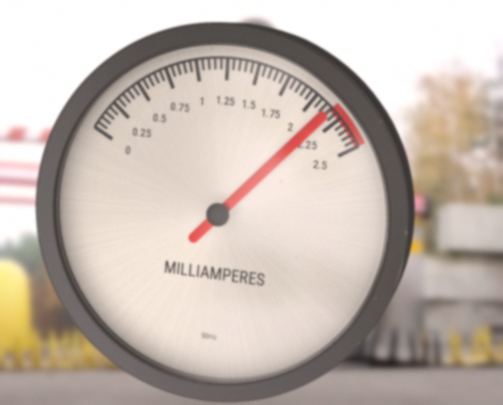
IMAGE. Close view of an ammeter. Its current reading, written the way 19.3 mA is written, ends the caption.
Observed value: 2.15 mA
